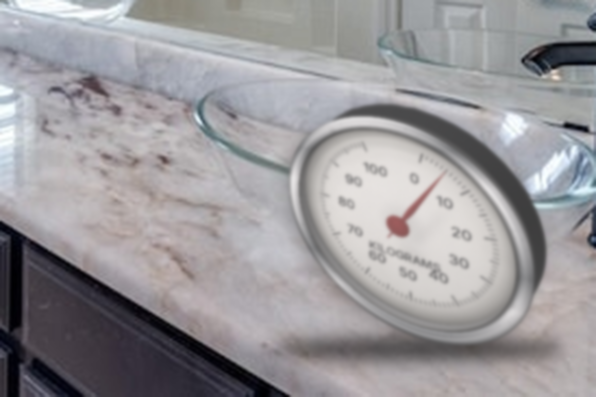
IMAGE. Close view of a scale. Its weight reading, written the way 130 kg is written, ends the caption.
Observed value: 5 kg
